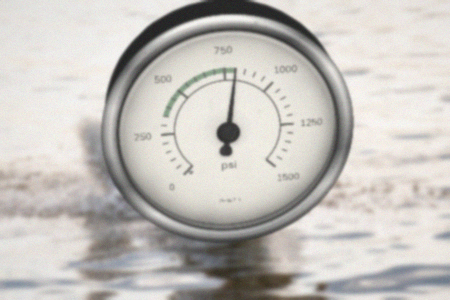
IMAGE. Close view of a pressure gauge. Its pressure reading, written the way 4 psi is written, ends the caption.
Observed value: 800 psi
